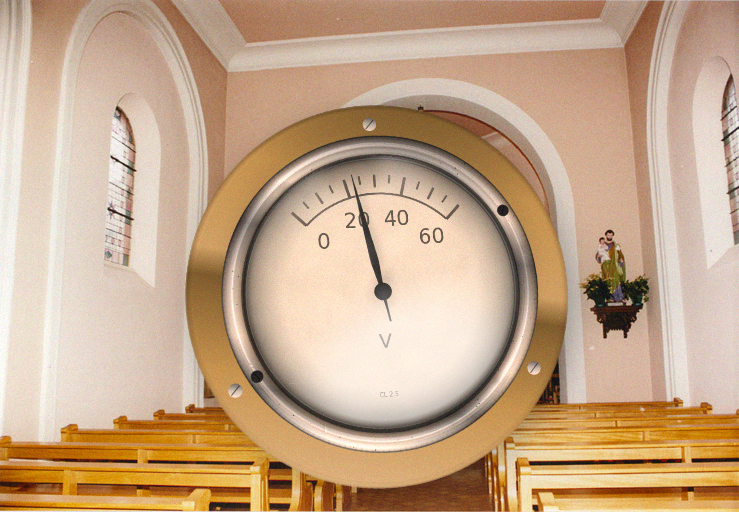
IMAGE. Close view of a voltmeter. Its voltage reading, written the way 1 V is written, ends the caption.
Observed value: 22.5 V
